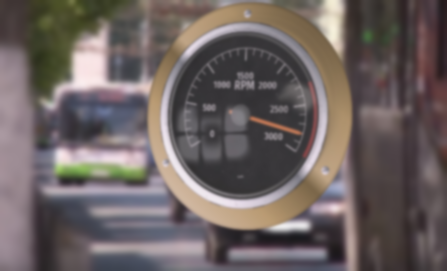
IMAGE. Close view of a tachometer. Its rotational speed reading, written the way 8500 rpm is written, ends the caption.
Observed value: 2800 rpm
